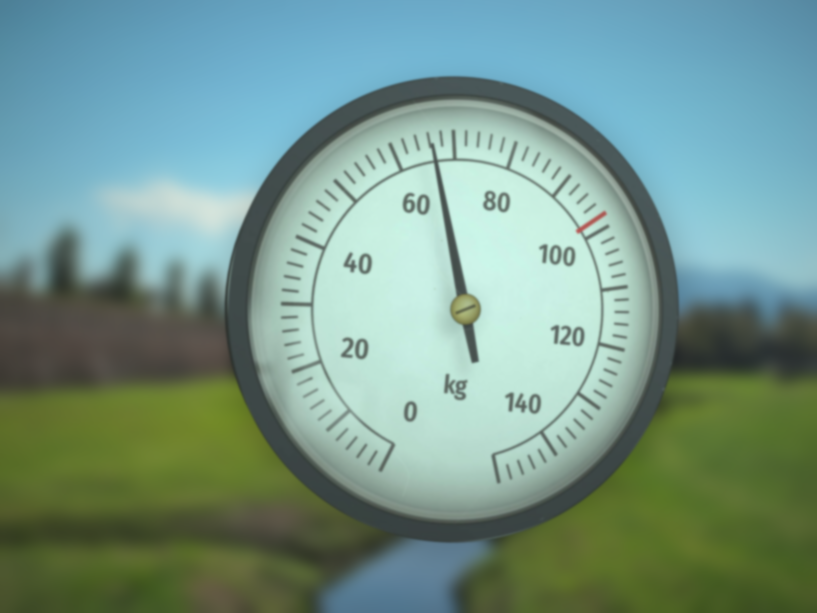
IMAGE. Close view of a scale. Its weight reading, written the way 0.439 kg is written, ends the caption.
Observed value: 66 kg
